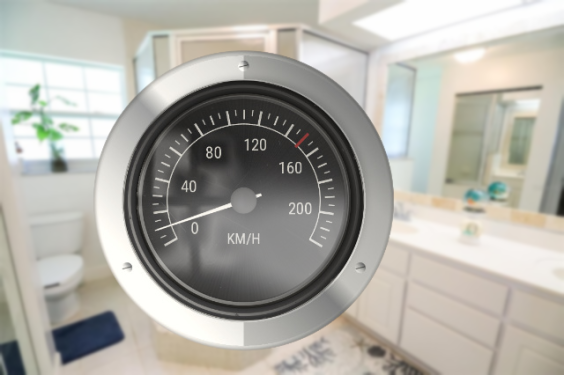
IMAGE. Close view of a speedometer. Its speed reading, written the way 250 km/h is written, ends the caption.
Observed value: 10 km/h
